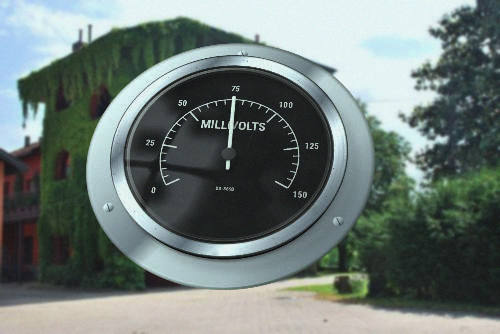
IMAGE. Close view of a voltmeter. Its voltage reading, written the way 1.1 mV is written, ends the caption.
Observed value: 75 mV
